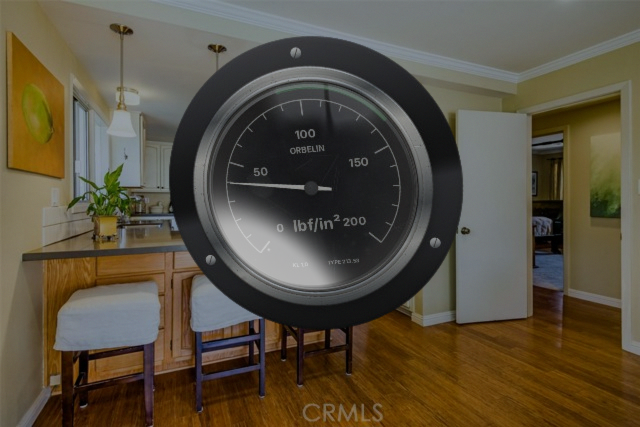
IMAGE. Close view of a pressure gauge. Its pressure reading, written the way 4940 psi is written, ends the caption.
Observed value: 40 psi
